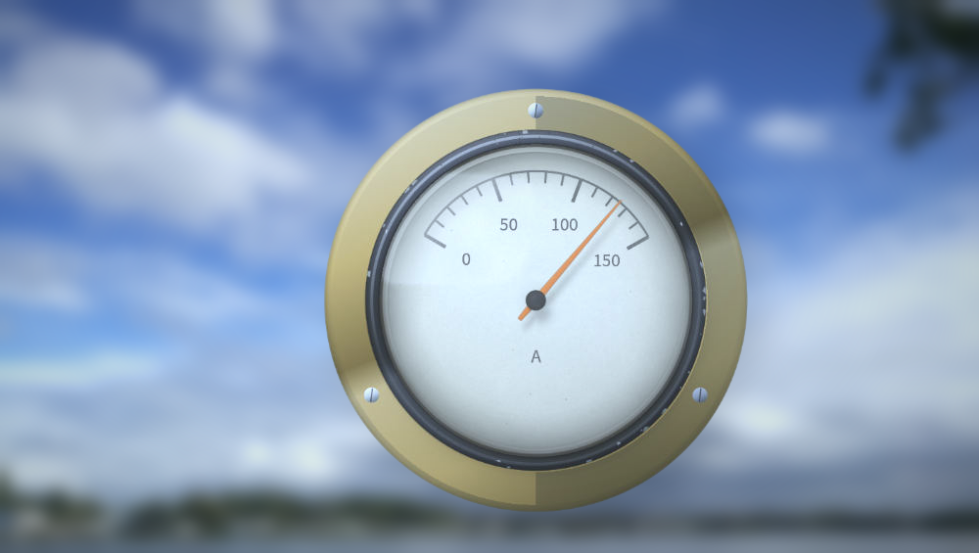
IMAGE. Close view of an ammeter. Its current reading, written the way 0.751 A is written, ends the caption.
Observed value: 125 A
